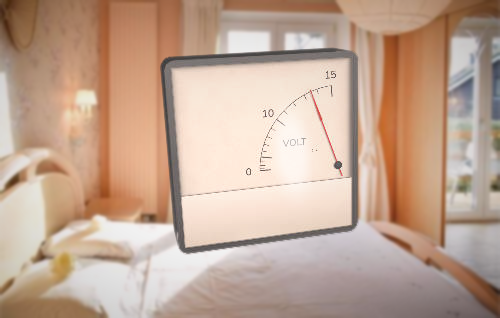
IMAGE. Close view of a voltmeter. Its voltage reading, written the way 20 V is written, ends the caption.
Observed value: 13.5 V
